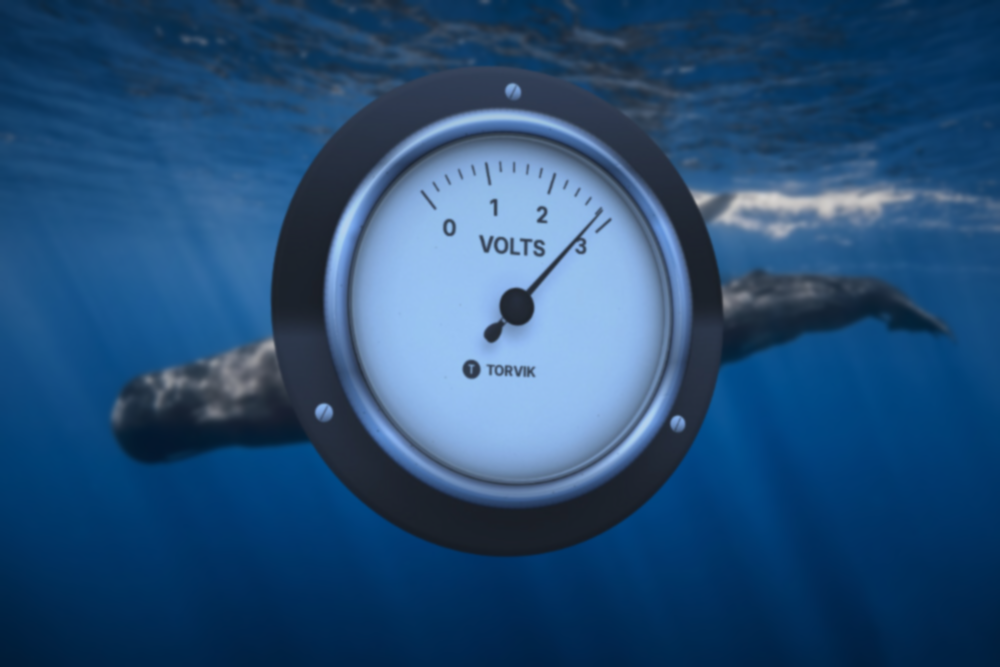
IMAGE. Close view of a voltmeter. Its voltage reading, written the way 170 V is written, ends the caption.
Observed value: 2.8 V
